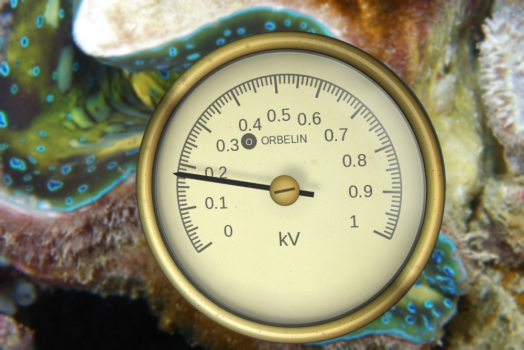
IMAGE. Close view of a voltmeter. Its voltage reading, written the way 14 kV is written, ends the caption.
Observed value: 0.18 kV
